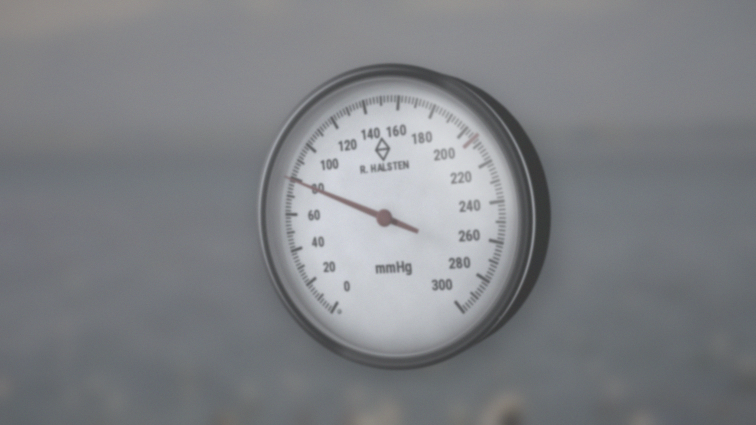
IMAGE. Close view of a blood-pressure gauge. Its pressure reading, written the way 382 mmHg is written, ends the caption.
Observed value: 80 mmHg
